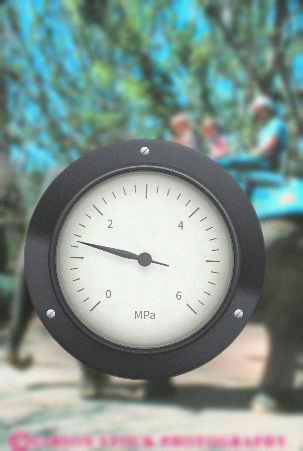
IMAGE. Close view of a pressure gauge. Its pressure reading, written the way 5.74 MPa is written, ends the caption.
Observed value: 1.3 MPa
